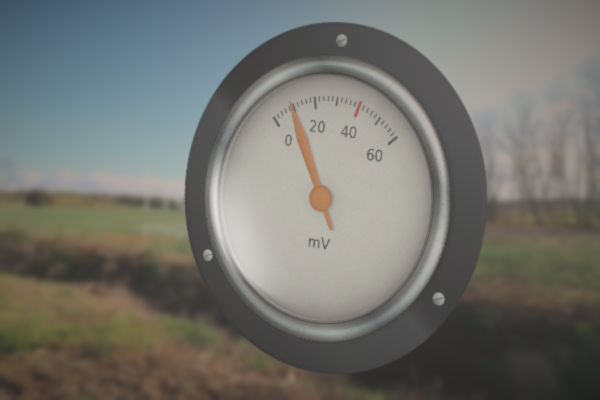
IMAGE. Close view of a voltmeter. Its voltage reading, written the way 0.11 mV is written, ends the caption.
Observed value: 10 mV
